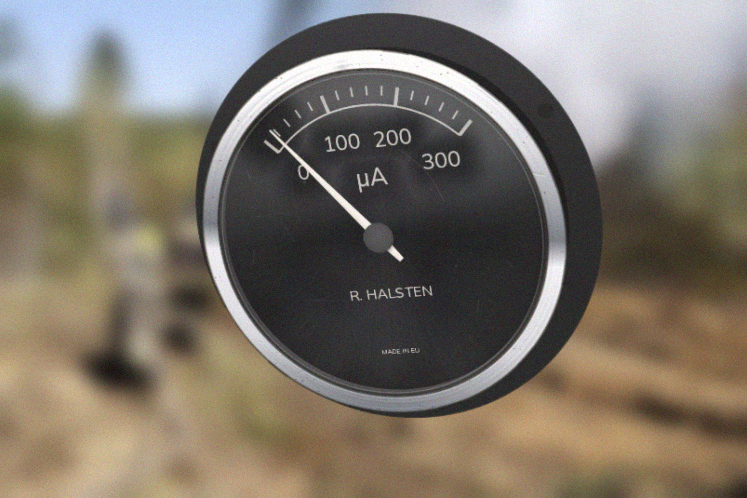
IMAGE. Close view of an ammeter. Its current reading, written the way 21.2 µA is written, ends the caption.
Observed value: 20 µA
